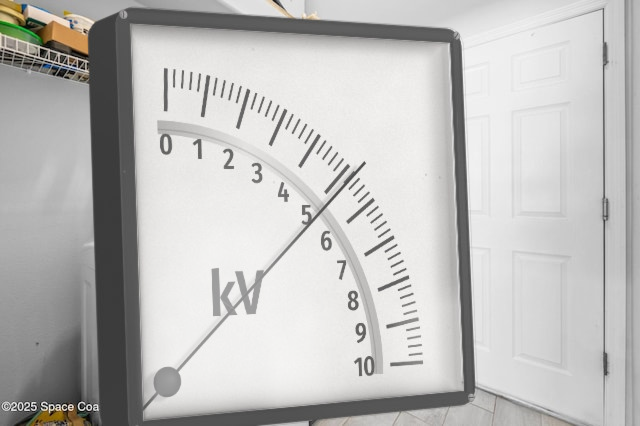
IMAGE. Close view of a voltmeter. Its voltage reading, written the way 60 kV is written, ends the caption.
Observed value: 5.2 kV
